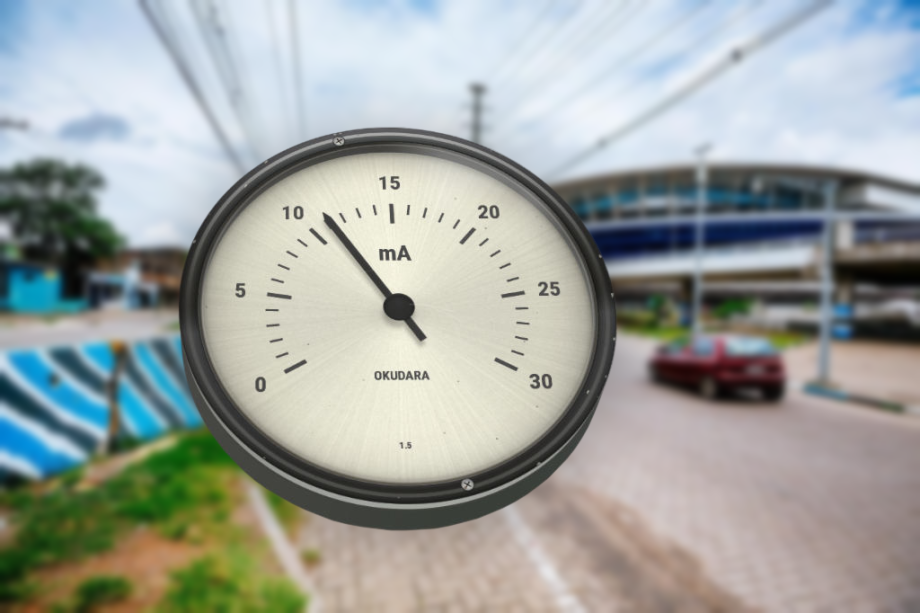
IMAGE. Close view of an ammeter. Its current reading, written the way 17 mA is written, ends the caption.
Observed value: 11 mA
